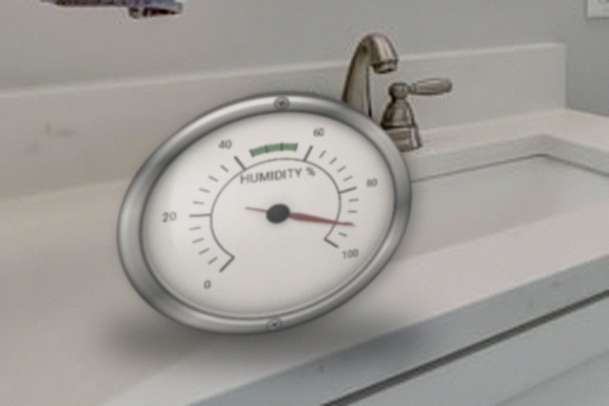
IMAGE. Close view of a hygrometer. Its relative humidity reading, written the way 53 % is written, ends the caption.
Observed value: 92 %
